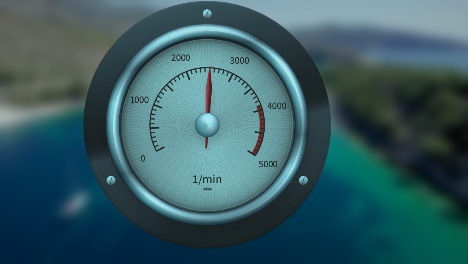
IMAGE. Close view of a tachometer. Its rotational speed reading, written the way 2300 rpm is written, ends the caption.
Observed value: 2500 rpm
